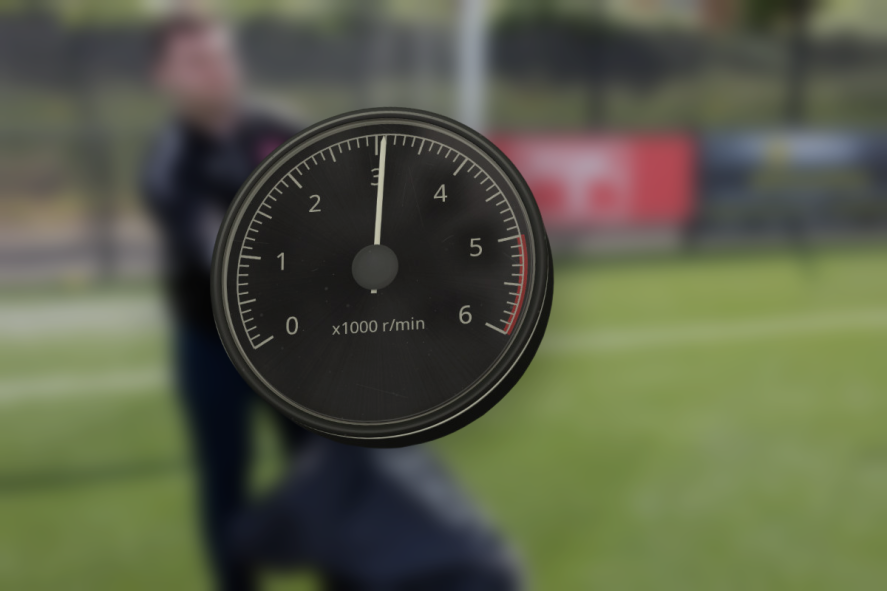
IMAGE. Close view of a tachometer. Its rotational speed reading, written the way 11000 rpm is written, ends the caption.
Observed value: 3100 rpm
